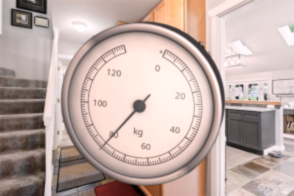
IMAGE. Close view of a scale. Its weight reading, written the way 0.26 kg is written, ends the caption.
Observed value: 80 kg
